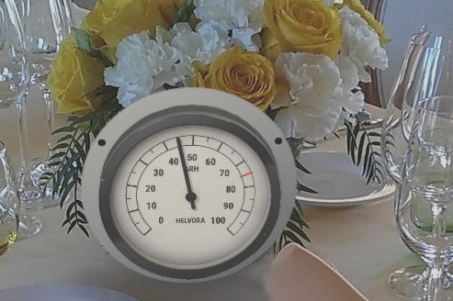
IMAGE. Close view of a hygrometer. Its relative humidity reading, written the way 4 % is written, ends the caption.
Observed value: 45 %
